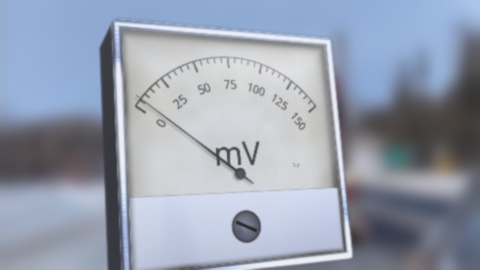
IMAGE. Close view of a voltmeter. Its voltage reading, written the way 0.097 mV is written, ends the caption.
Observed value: 5 mV
